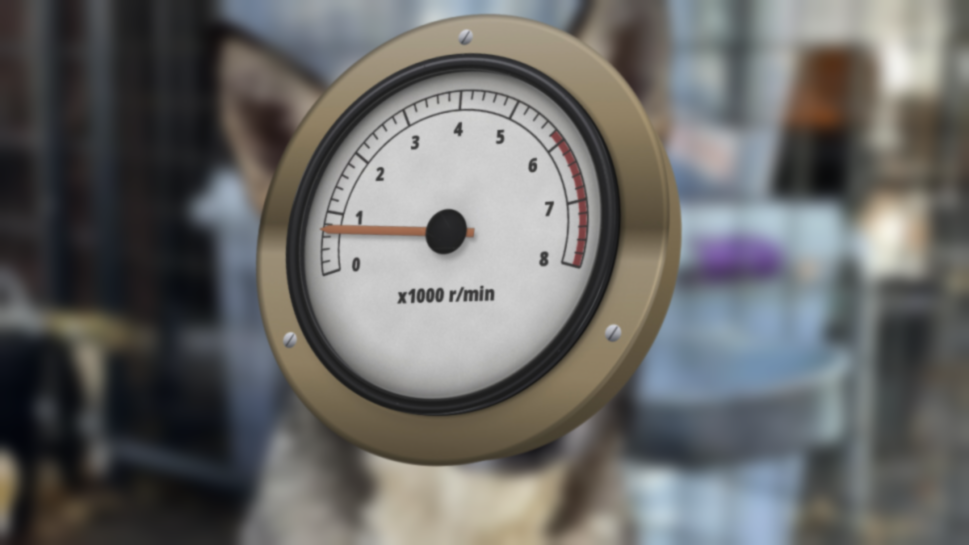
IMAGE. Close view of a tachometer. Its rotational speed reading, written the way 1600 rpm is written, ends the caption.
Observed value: 700 rpm
